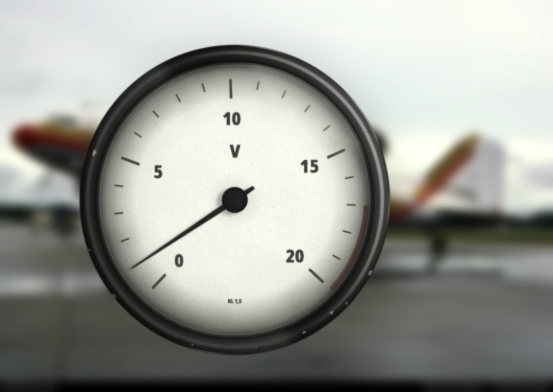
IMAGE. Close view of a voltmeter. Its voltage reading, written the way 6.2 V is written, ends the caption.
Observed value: 1 V
